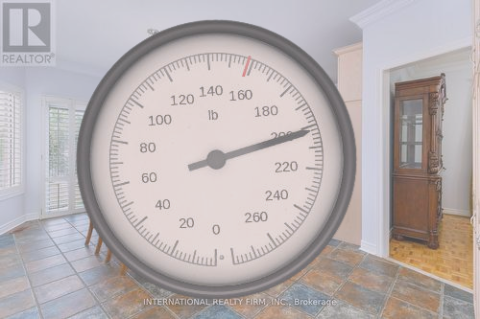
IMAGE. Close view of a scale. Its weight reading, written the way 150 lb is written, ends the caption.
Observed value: 202 lb
